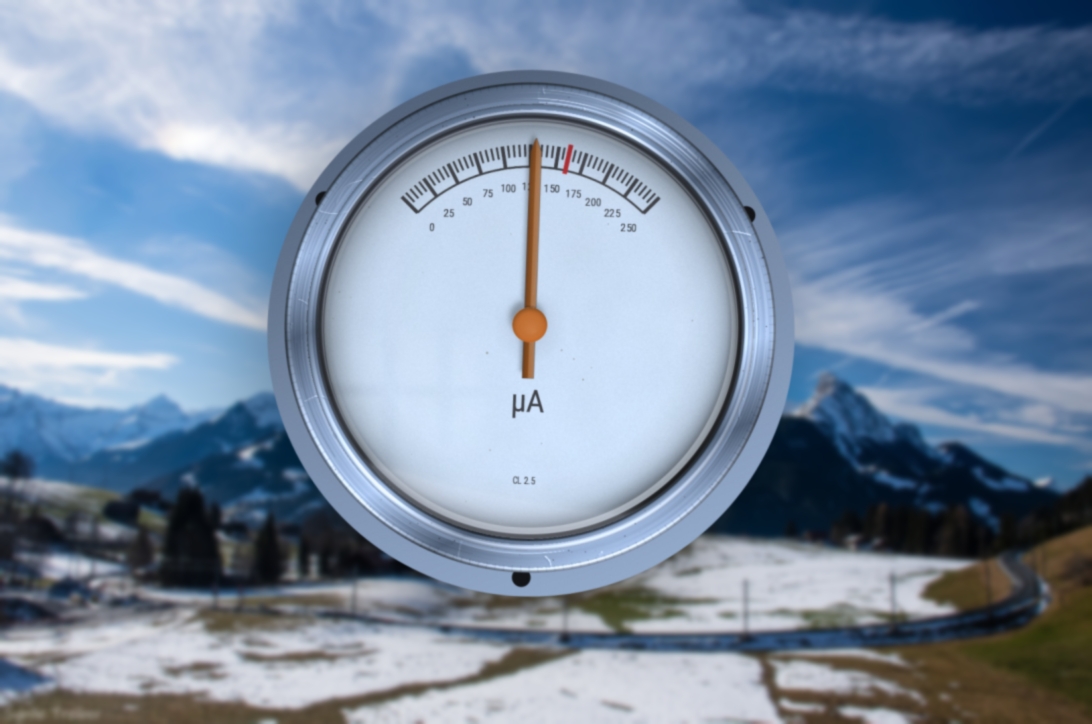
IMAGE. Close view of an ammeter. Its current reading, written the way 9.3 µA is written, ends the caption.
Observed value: 130 µA
